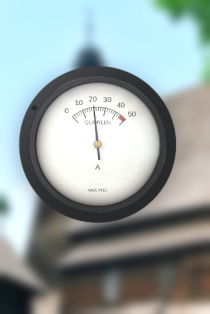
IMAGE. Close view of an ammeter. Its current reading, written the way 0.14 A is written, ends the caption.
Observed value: 20 A
